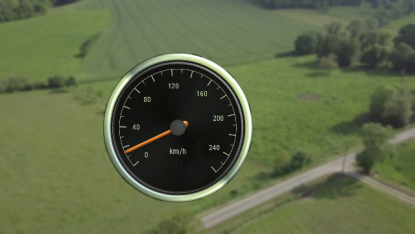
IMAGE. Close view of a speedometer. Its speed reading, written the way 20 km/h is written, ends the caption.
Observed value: 15 km/h
